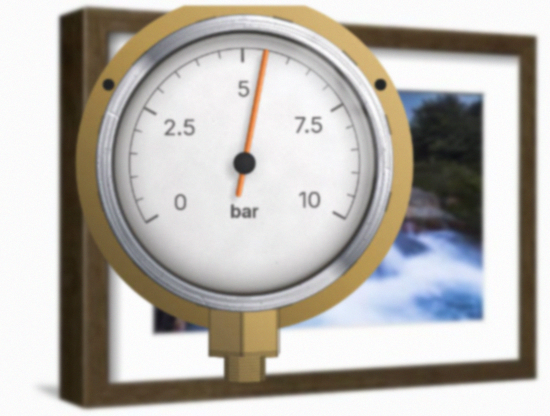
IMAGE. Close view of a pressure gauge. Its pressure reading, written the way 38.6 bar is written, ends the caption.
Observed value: 5.5 bar
